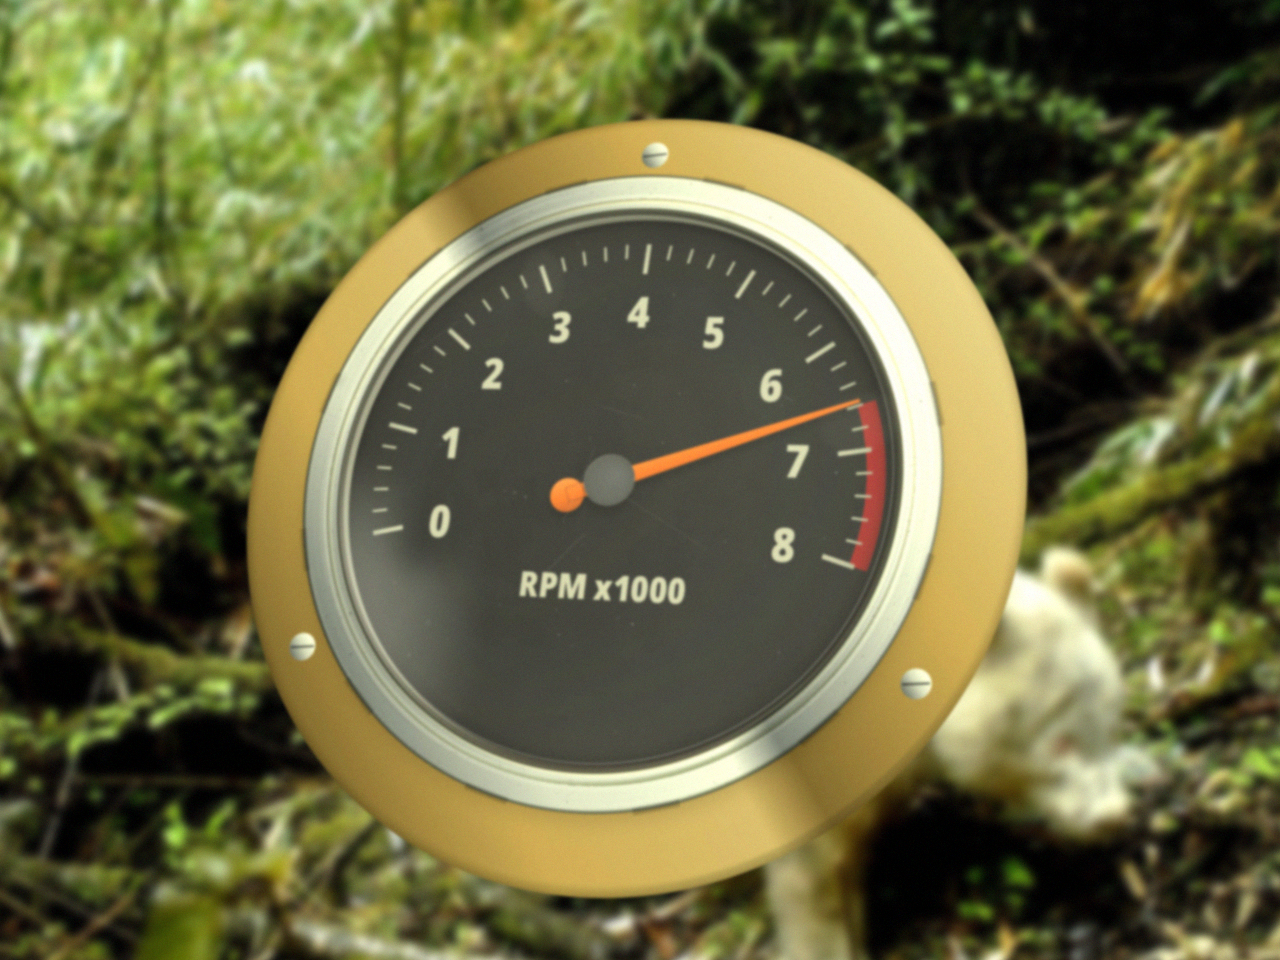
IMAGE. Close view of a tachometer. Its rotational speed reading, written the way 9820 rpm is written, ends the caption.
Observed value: 6600 rpm
